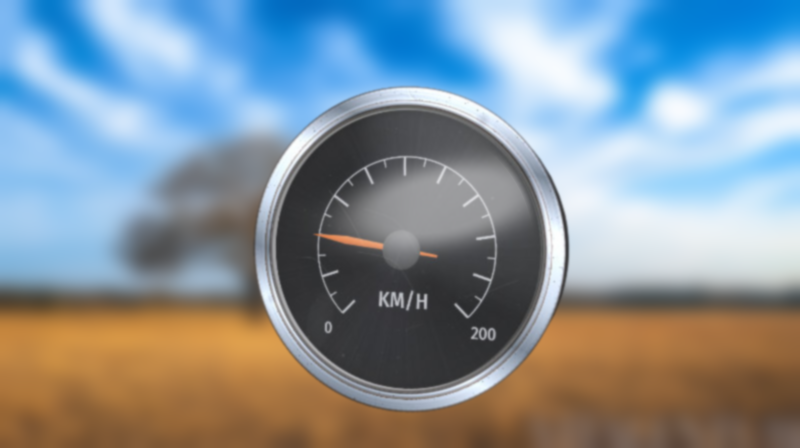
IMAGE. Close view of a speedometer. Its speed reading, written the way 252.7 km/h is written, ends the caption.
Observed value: 40 km/h
